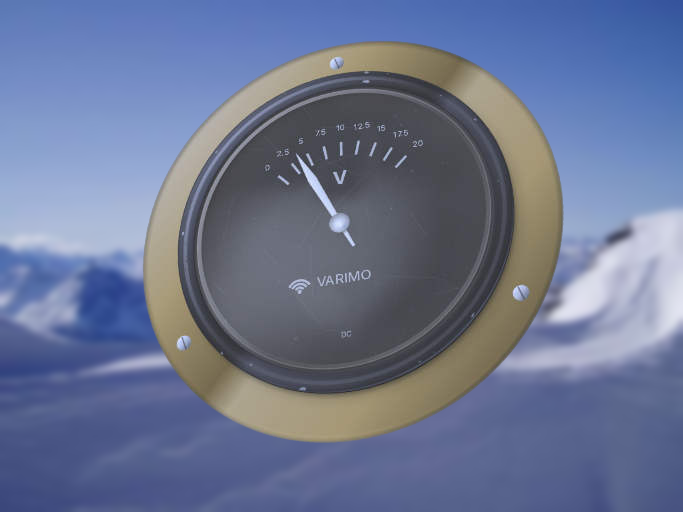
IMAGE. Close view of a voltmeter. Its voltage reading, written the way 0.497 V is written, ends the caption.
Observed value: 3.75 V
